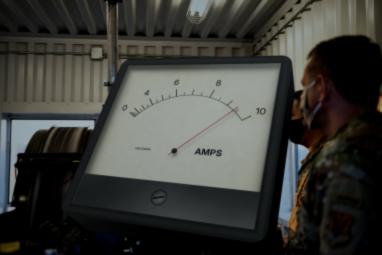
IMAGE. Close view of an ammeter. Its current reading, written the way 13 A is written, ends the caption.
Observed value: 9.5 A
